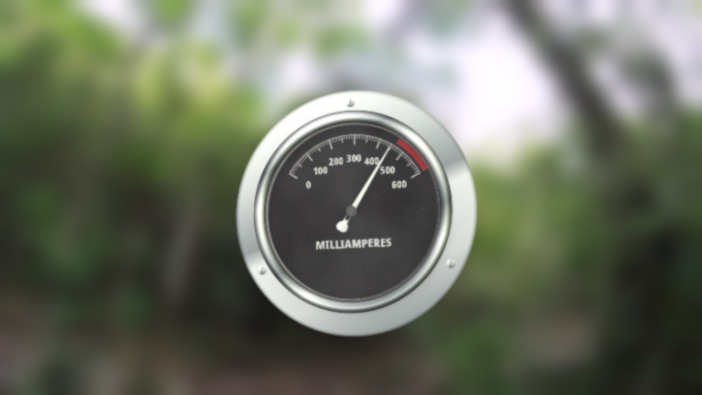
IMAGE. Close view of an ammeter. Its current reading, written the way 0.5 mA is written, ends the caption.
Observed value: 450 mA
